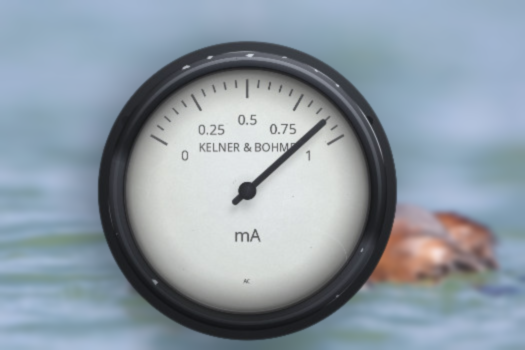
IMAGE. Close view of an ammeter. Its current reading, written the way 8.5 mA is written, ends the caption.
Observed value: 0.9 mA
